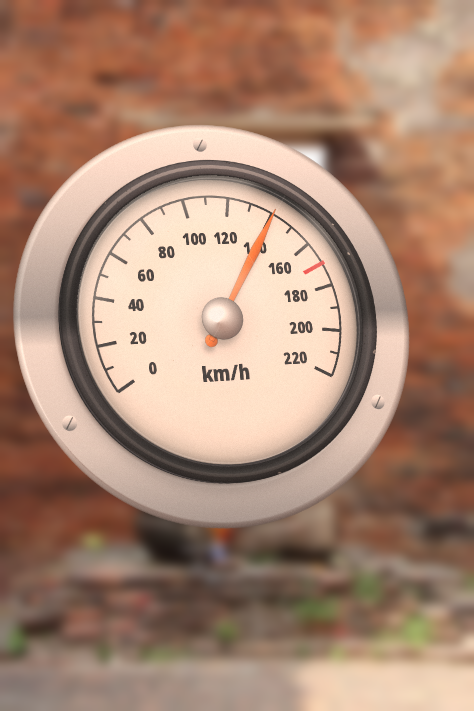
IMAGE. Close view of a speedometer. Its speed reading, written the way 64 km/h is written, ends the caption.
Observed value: 140 km/h
